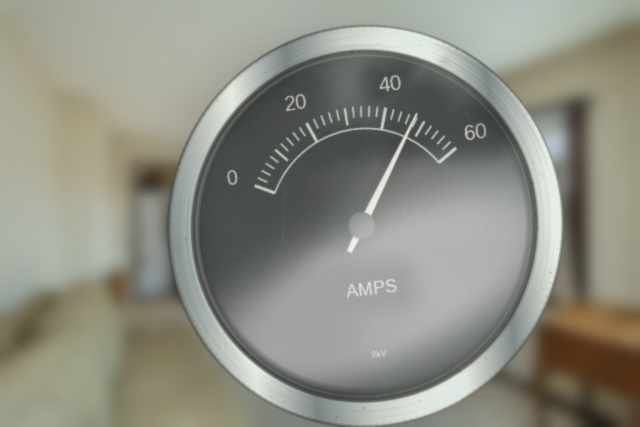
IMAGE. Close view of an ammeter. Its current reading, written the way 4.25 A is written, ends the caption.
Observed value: 48 A
